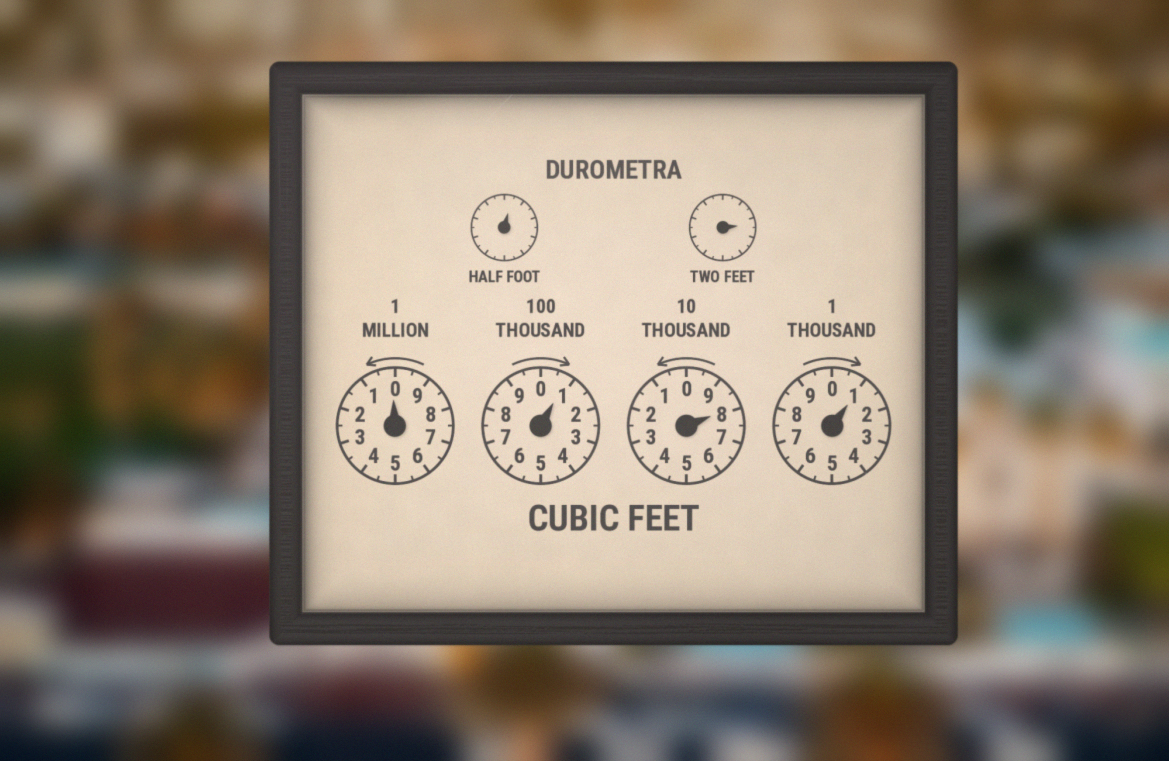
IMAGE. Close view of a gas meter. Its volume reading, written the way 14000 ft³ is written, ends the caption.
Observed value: 8100 ft³
